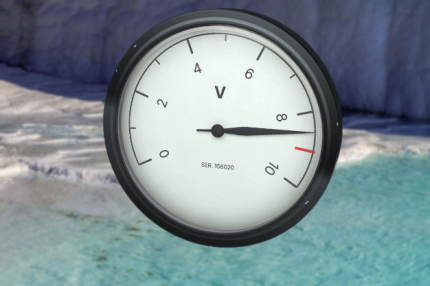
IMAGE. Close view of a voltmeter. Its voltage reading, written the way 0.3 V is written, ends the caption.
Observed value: 8.5 V
